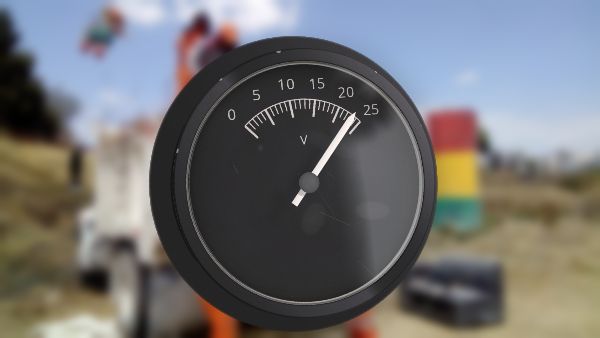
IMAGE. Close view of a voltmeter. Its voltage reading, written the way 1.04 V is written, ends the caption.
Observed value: 23 V
